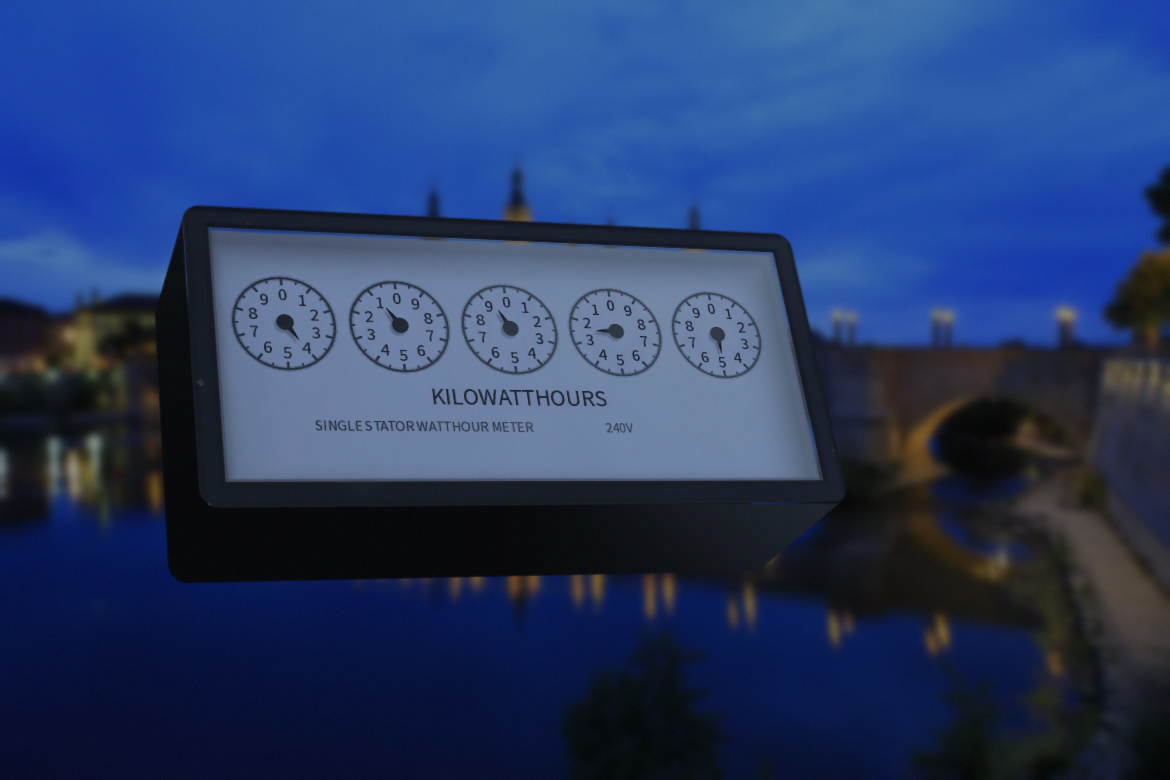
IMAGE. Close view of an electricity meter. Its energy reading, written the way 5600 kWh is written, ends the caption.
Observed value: 40925 kWh
